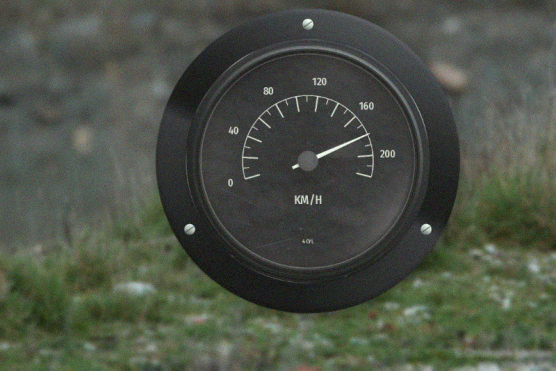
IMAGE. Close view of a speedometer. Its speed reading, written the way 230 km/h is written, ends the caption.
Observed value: 180 km/h
